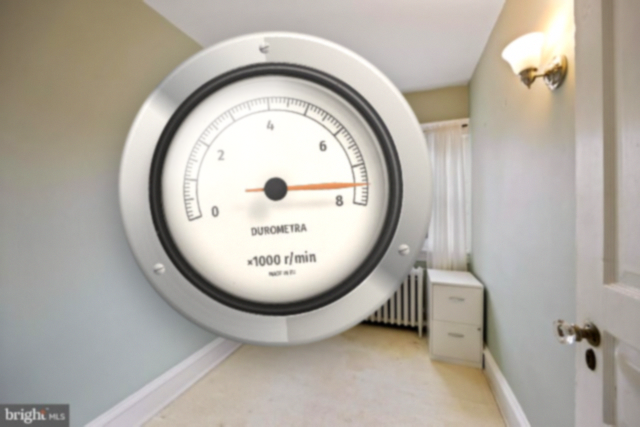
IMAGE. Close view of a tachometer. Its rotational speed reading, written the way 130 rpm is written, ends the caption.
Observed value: 7500 rpm
